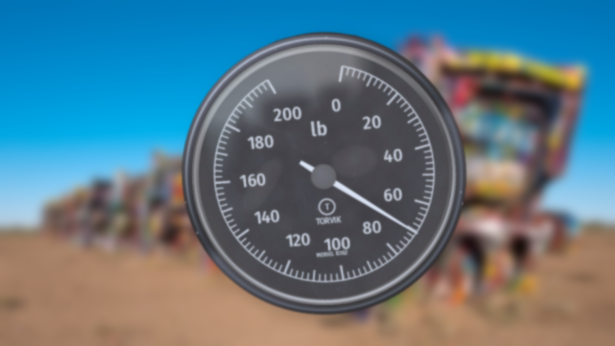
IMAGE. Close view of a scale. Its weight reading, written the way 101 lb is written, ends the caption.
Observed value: 70 lb
